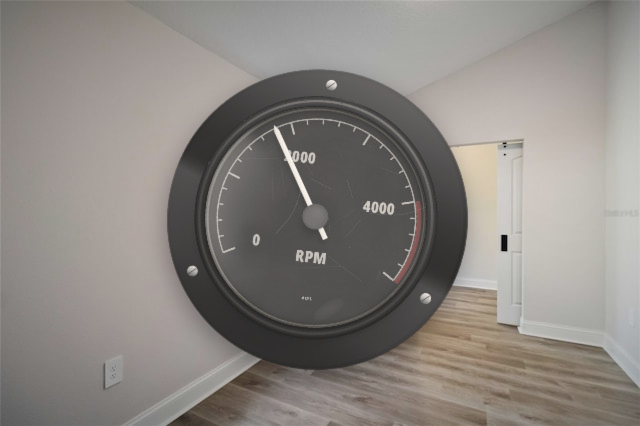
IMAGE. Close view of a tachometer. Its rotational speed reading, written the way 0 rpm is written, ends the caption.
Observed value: 1800 rpm
